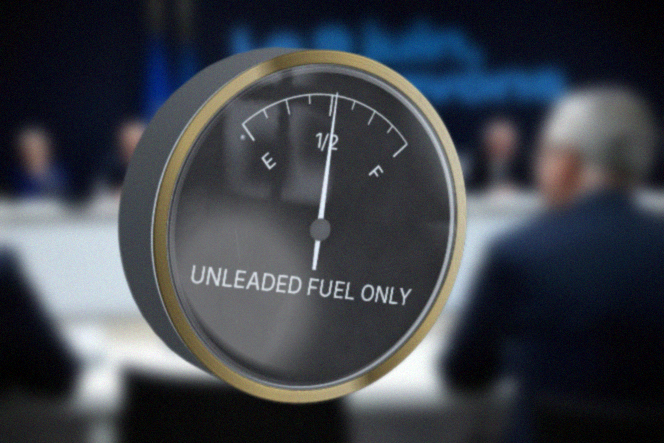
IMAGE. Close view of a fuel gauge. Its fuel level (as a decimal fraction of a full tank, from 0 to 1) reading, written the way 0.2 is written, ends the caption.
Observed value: 0.5
